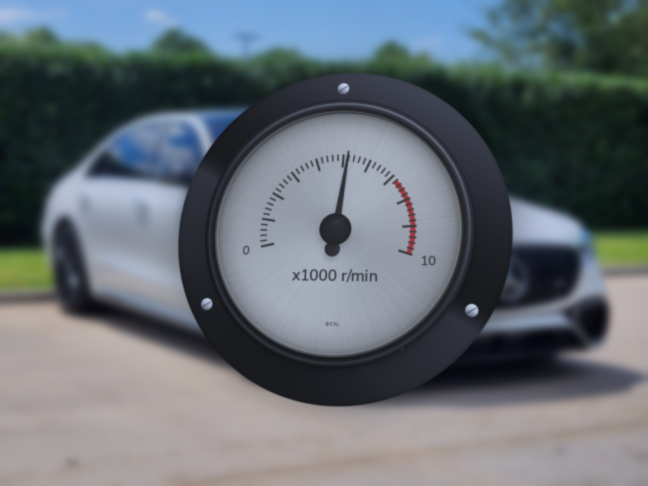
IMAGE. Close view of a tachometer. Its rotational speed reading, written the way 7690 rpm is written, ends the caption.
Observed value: 5200 rpm
